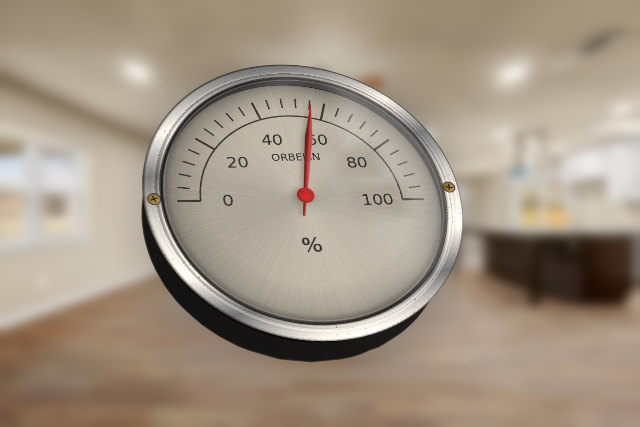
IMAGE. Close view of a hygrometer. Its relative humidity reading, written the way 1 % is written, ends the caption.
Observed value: 56 %
